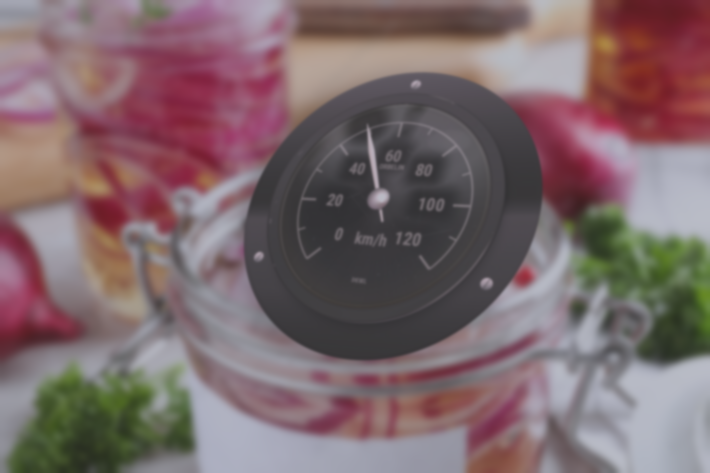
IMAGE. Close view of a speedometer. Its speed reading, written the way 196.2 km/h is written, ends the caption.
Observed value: 50 km/h
